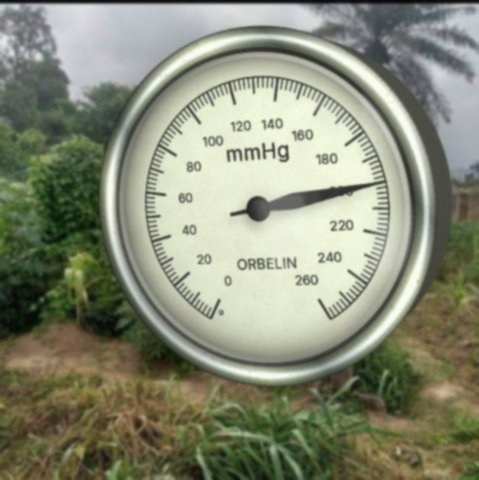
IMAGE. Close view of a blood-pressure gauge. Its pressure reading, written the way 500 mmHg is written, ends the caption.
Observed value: 200 mmHg
